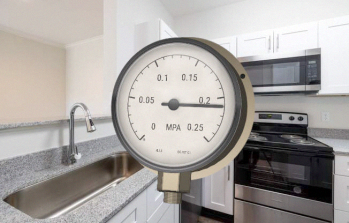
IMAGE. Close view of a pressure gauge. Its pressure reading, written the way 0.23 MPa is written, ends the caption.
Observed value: 0.21 MPa
